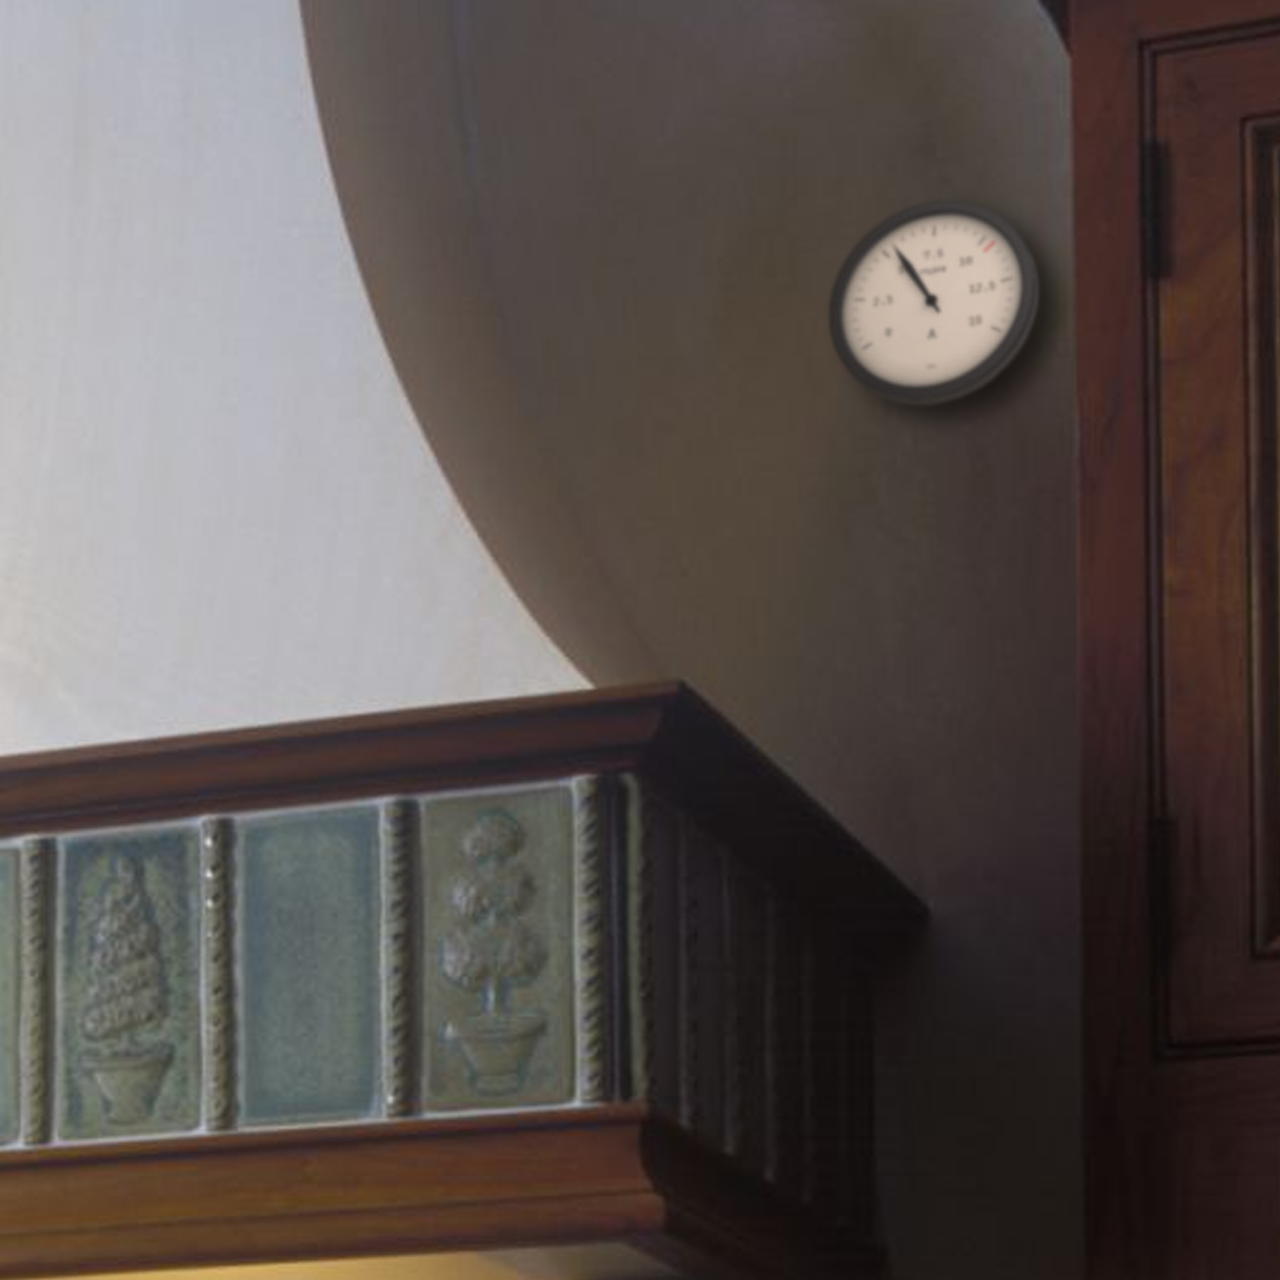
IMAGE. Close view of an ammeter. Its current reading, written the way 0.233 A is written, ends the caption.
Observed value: 5.5 A
